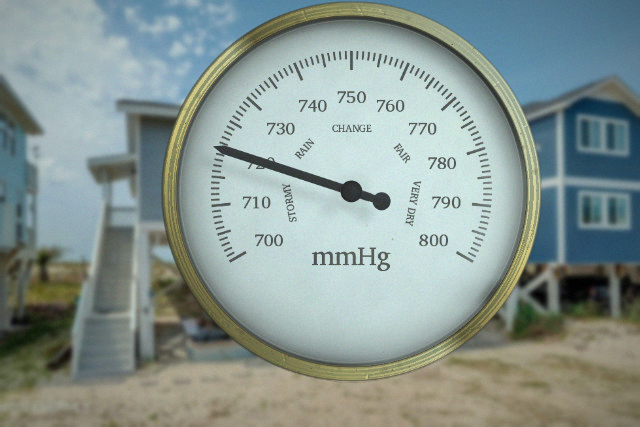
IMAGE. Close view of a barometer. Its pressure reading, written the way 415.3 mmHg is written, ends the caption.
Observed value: 720 mmHg
